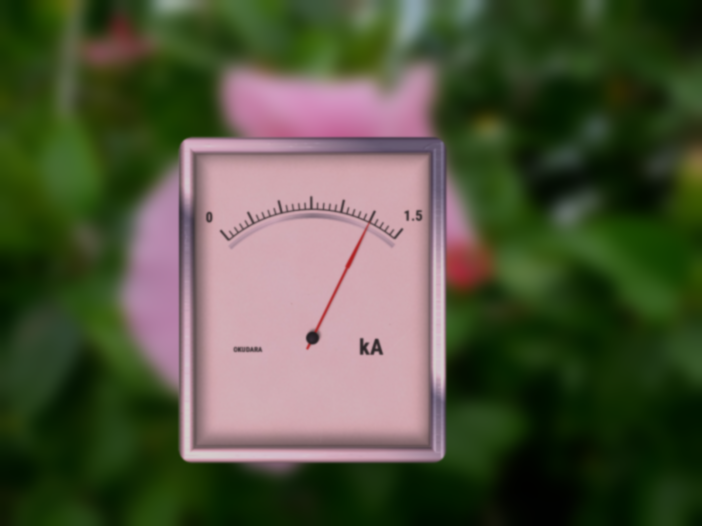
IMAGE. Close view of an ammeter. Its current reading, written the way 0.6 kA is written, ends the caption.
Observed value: 1.25 kA
